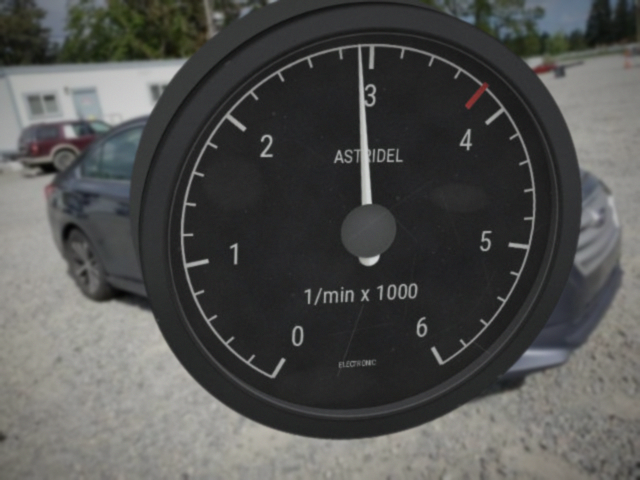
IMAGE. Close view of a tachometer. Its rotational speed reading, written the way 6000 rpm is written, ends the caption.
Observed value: 2900 rpm
